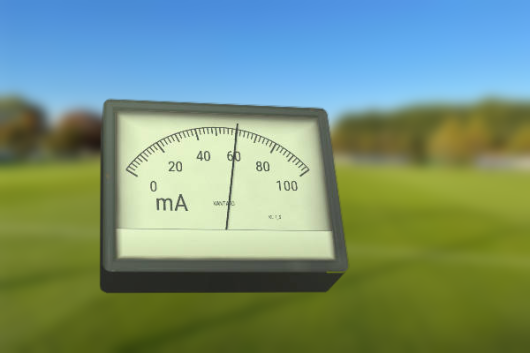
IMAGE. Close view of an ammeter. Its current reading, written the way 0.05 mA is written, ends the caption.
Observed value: 60 mA
